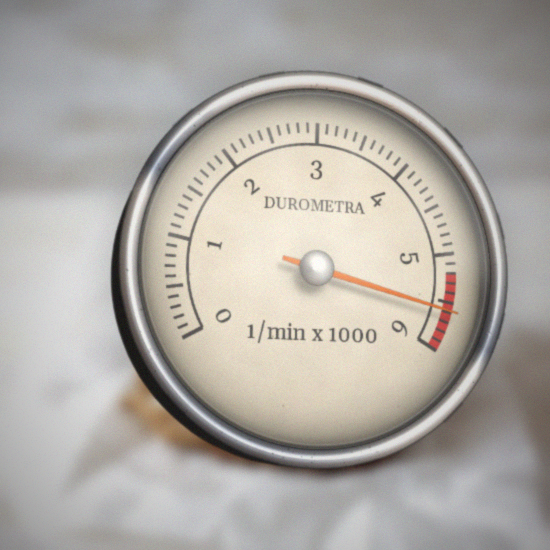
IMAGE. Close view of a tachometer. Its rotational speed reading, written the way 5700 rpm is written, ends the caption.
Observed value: 5600 rpm
